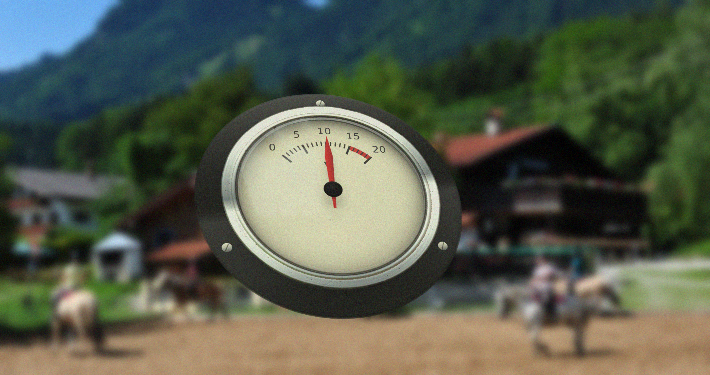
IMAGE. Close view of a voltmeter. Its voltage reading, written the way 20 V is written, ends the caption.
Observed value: 10 V
